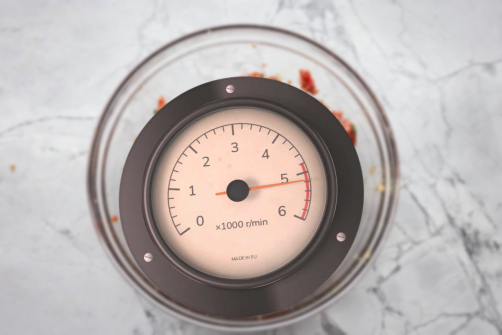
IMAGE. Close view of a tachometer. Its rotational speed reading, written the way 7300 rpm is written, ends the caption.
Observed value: 5200 rpm
